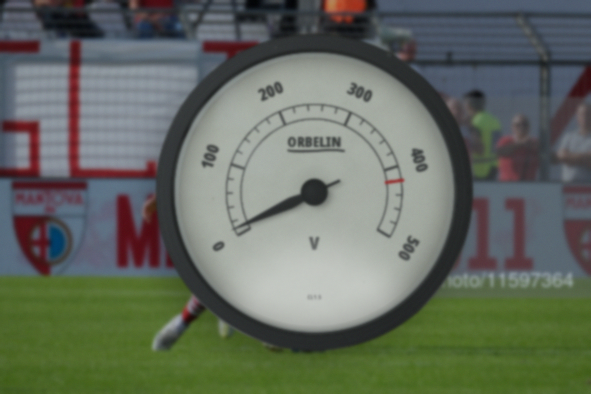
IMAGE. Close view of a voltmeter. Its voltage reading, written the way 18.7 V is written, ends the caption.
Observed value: 10 V
